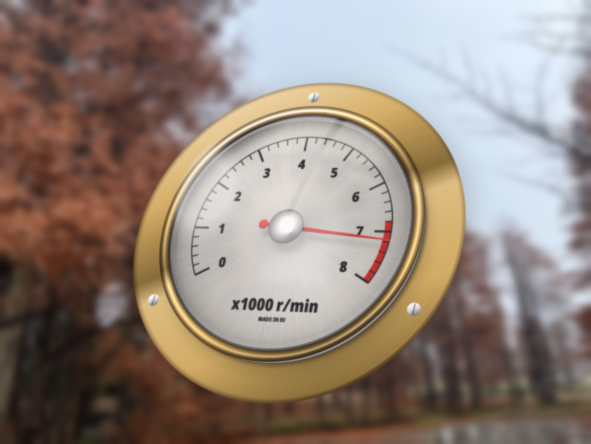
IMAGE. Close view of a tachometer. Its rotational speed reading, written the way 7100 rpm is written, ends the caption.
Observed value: 7200 rpm
